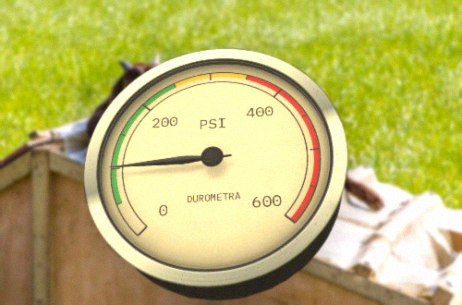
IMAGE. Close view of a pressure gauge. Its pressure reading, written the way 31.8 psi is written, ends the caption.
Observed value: 100 psi
